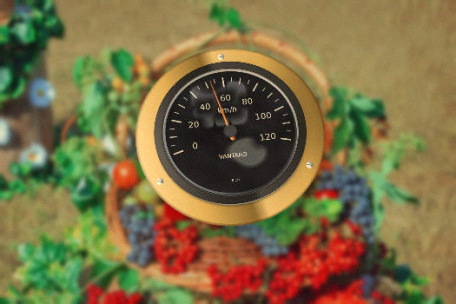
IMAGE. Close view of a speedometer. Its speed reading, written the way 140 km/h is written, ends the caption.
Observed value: 52.5 km/h
